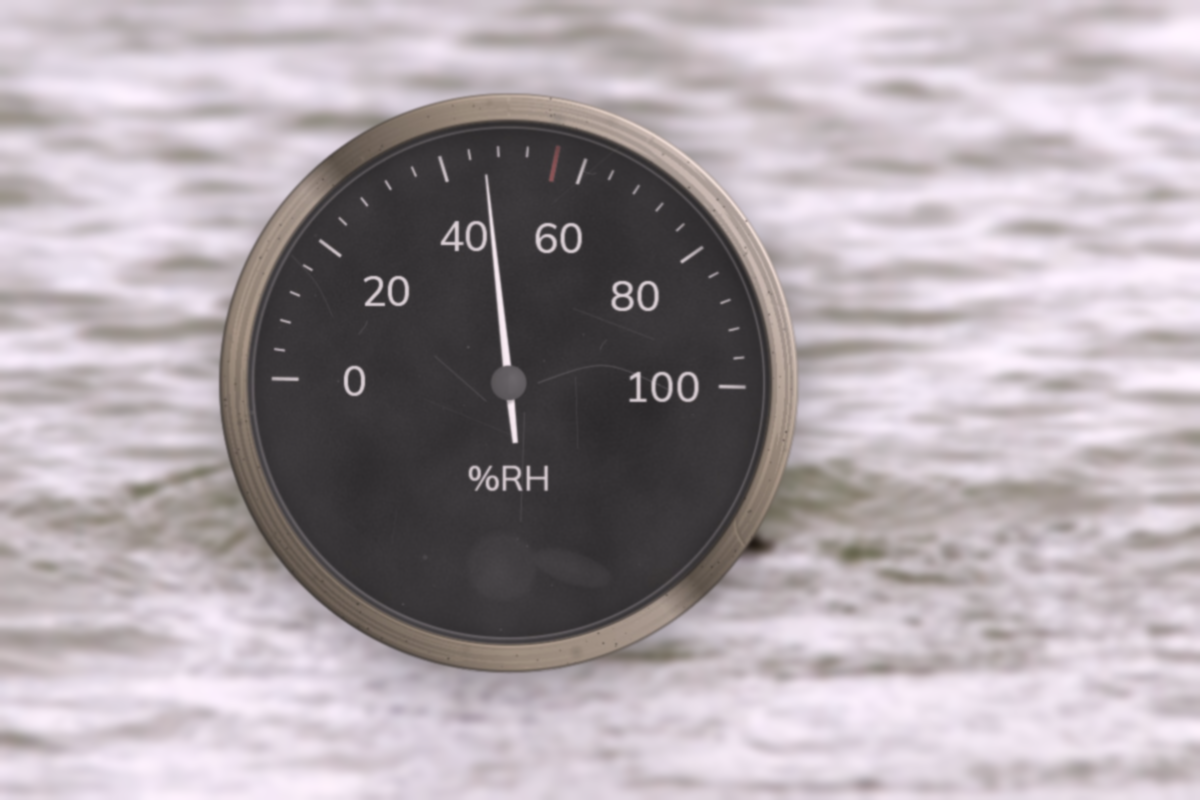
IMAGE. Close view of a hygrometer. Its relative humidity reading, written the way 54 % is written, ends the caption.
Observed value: 46 %
